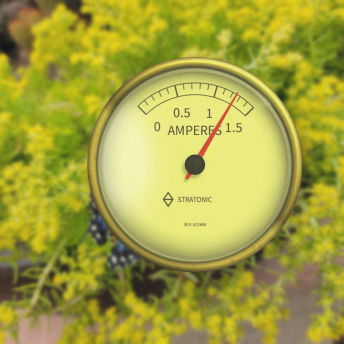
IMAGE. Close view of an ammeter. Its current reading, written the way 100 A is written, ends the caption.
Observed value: 1.25 A
